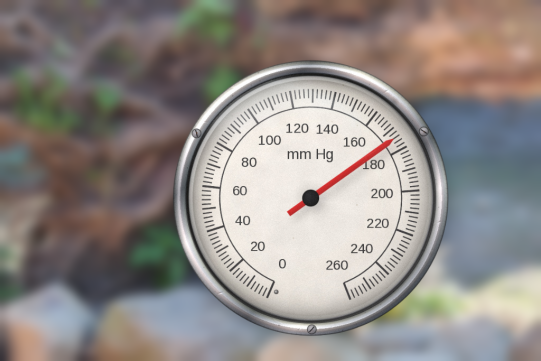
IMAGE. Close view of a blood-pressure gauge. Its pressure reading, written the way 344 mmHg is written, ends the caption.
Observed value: 174 mmHg
